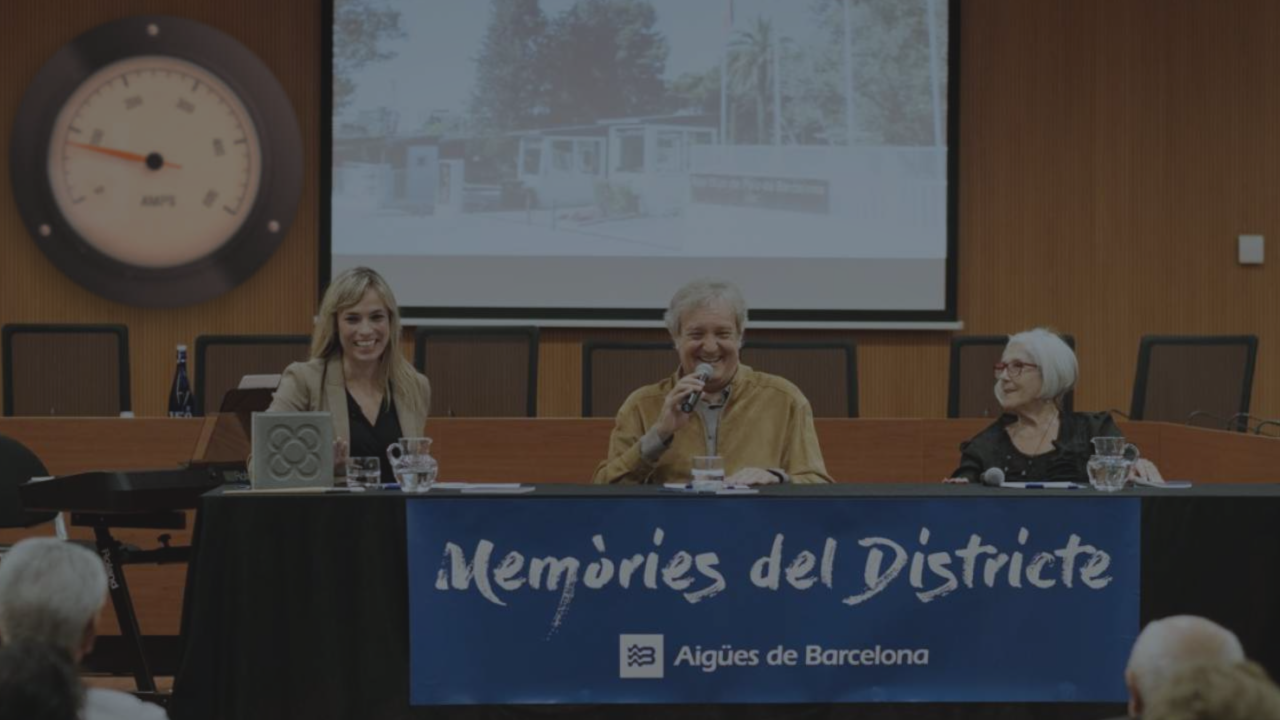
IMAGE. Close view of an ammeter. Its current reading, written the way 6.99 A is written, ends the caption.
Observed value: 80 A
